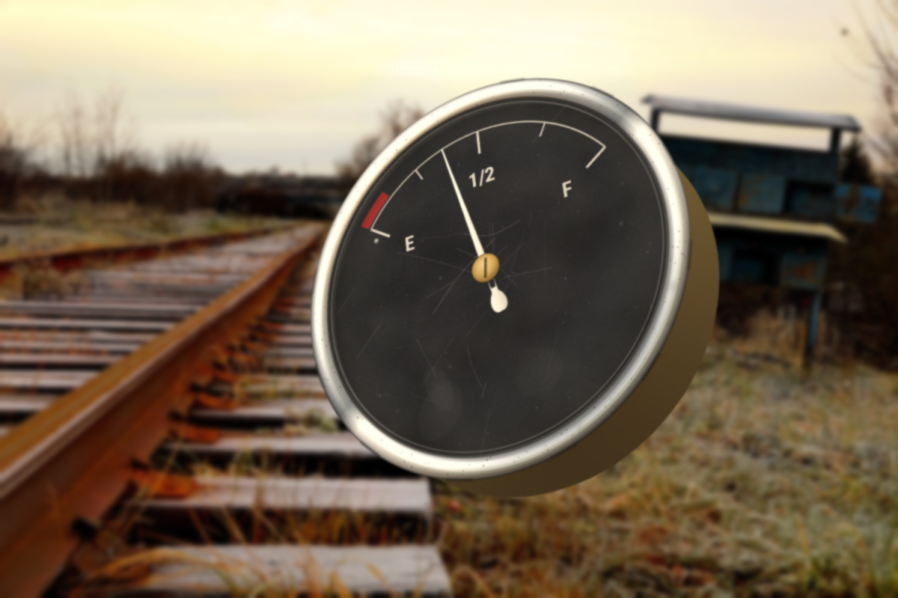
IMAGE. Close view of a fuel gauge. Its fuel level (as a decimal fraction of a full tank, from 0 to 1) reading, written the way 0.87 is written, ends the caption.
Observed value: 0.375
